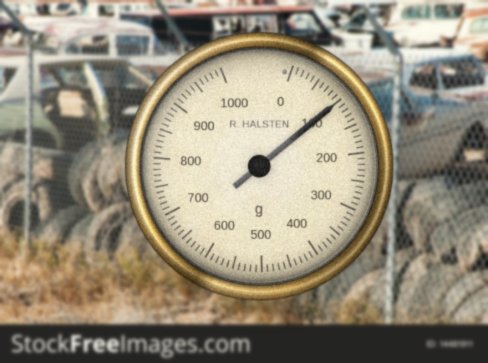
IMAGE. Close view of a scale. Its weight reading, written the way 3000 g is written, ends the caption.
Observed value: 100 g
